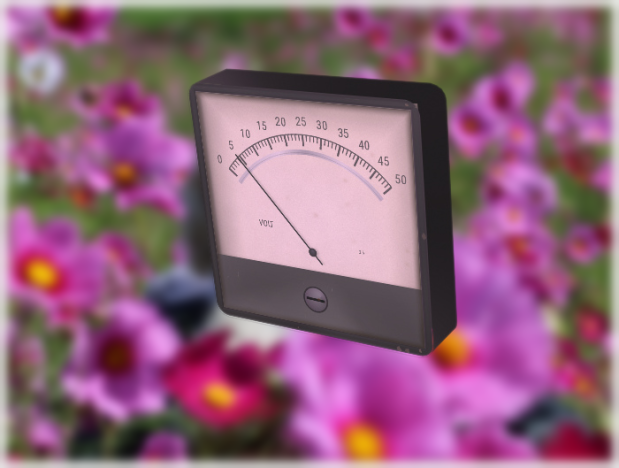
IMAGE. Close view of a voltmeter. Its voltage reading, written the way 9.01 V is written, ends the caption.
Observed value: 5 V
